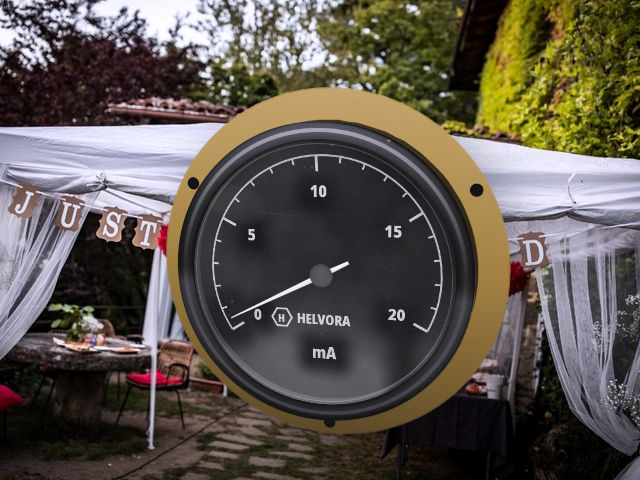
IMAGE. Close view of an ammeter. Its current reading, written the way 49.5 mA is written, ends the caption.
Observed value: 0.5 mA
